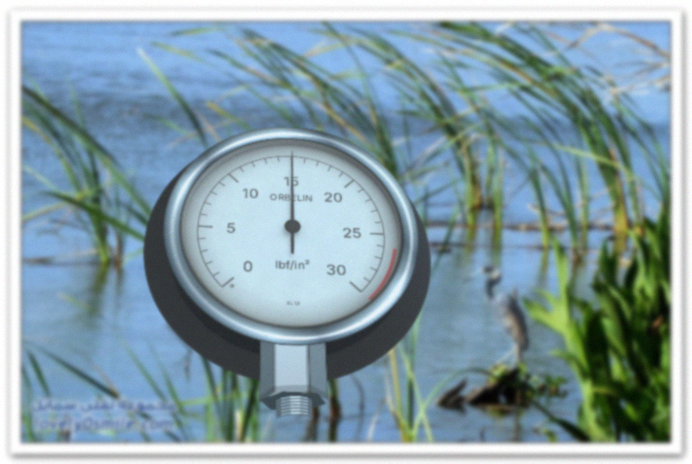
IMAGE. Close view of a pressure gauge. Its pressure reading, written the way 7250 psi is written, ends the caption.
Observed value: 15 psi
